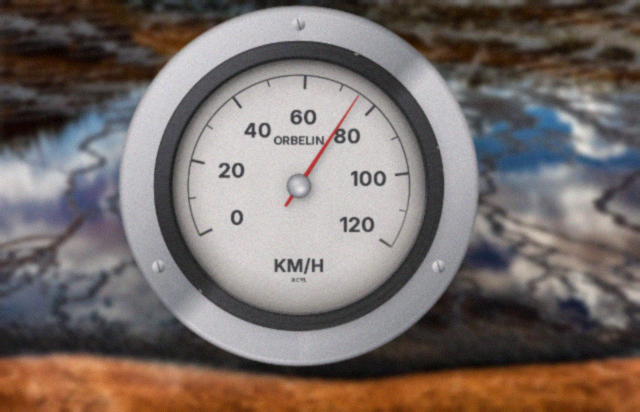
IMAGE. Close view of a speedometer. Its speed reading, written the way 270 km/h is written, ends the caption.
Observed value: 75 km/h
